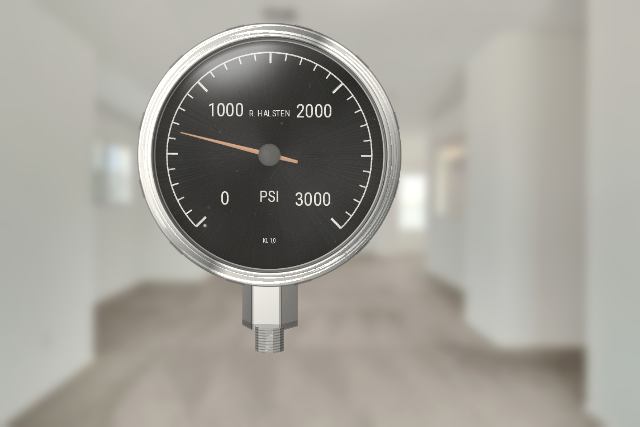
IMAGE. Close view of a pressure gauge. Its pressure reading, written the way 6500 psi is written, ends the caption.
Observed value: 650 psi
